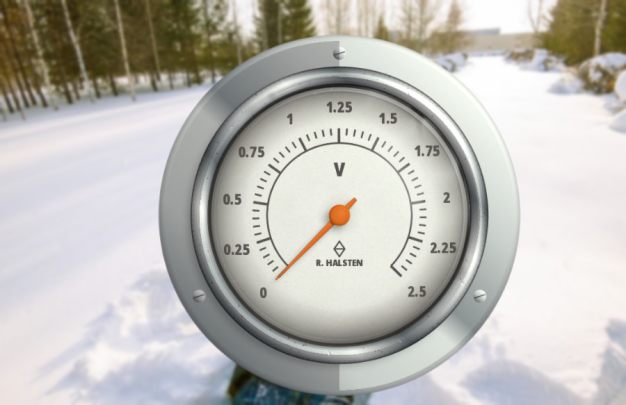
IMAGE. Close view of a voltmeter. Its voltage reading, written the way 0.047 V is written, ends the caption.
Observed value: 0 V
